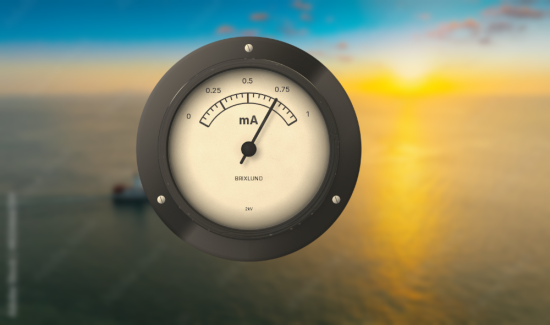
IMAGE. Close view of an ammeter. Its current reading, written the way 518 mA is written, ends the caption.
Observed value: 0.75 mA
